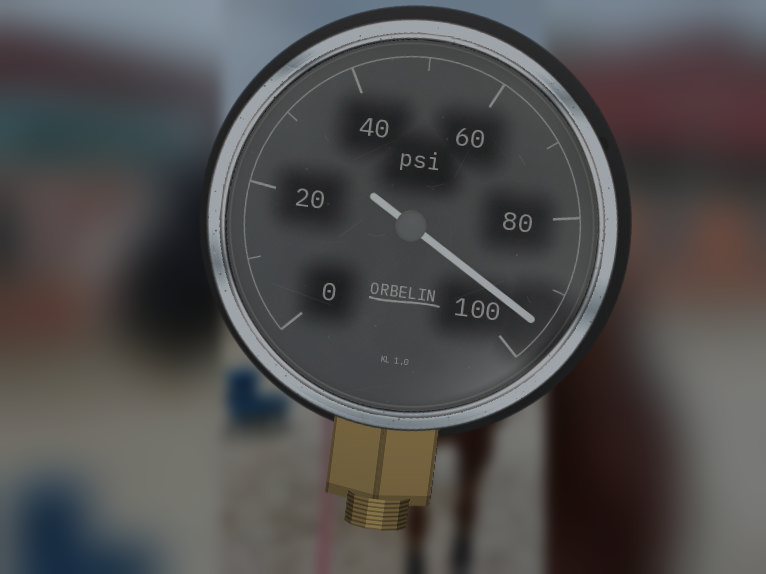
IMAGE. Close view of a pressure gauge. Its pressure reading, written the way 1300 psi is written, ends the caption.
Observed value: 95 psi
